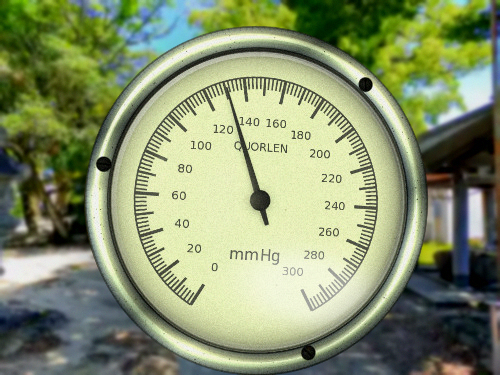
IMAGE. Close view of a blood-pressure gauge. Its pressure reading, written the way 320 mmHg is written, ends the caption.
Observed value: 130 mmHg
